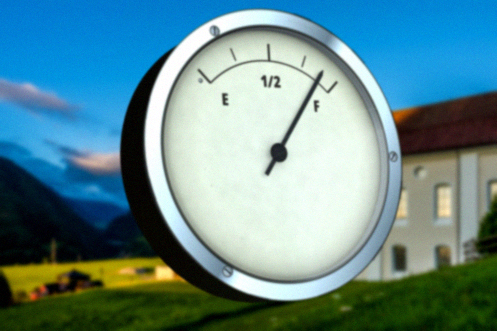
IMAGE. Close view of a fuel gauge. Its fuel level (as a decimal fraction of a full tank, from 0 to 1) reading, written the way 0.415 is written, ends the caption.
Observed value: 0.875
